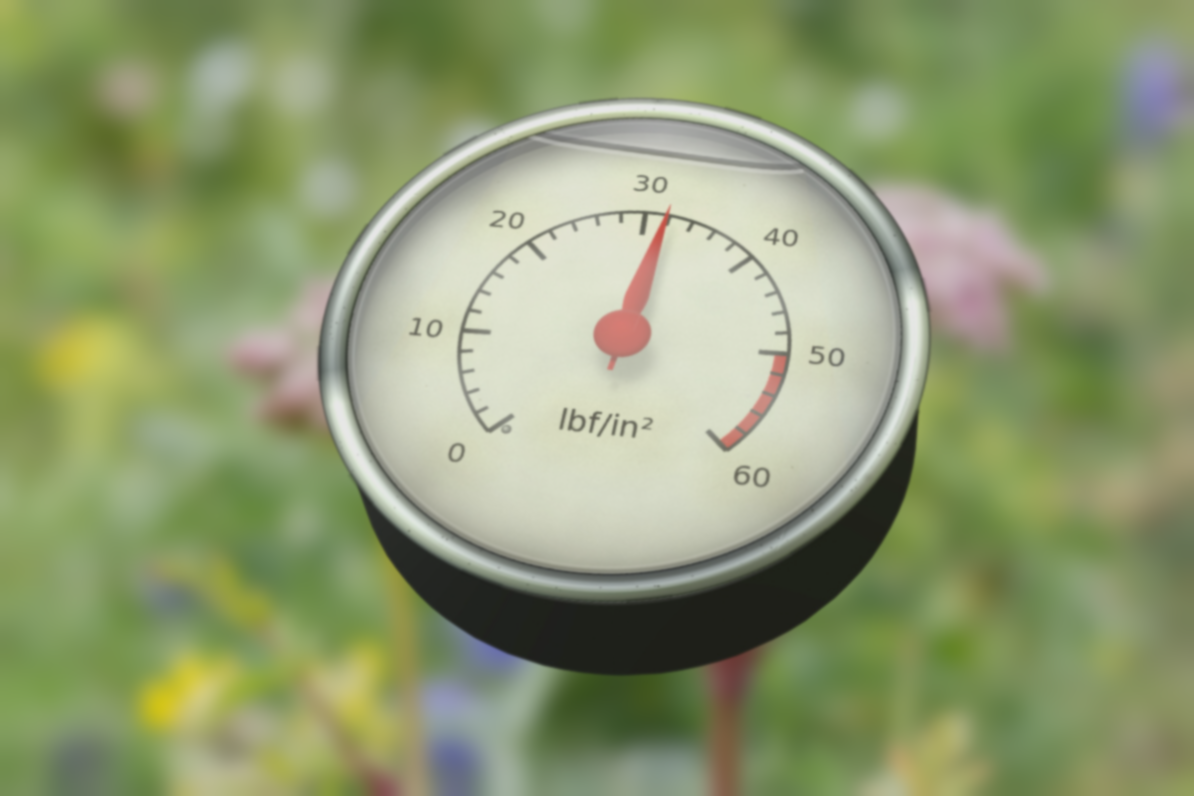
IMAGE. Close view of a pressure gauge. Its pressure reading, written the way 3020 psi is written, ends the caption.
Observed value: 32 psi
